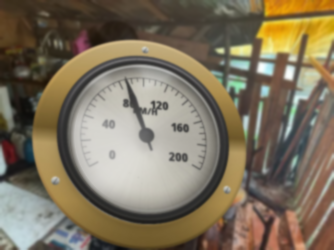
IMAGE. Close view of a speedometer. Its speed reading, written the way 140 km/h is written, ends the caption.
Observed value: 85 km/h
